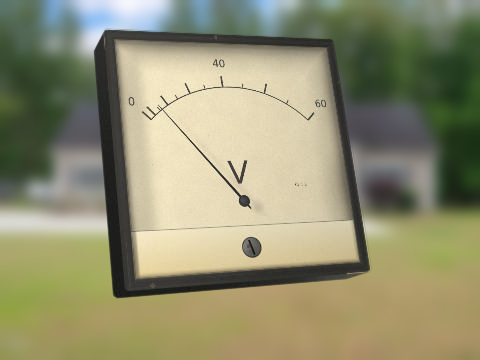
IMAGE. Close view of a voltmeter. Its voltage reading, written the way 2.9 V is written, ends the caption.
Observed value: 15 V
